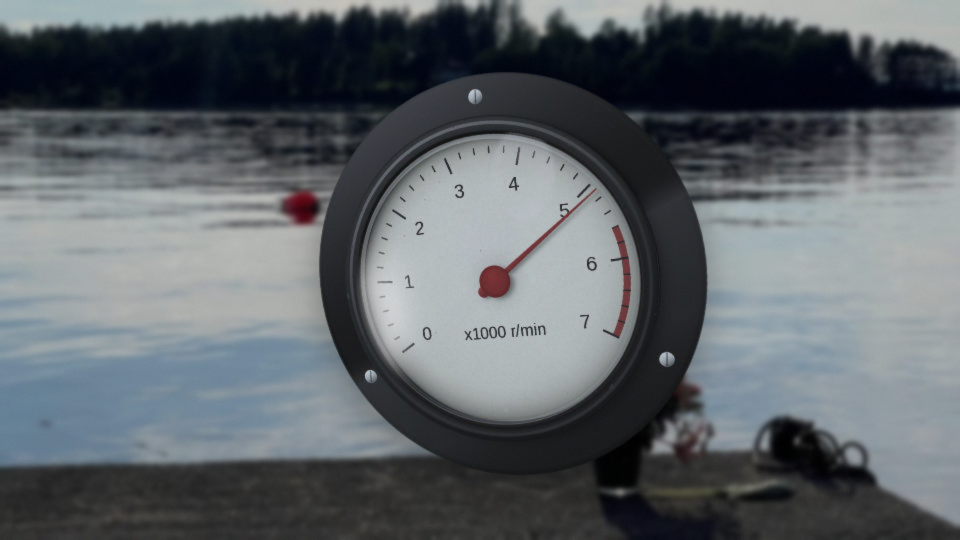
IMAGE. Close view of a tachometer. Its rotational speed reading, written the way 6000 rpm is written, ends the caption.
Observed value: 5100 rpm
